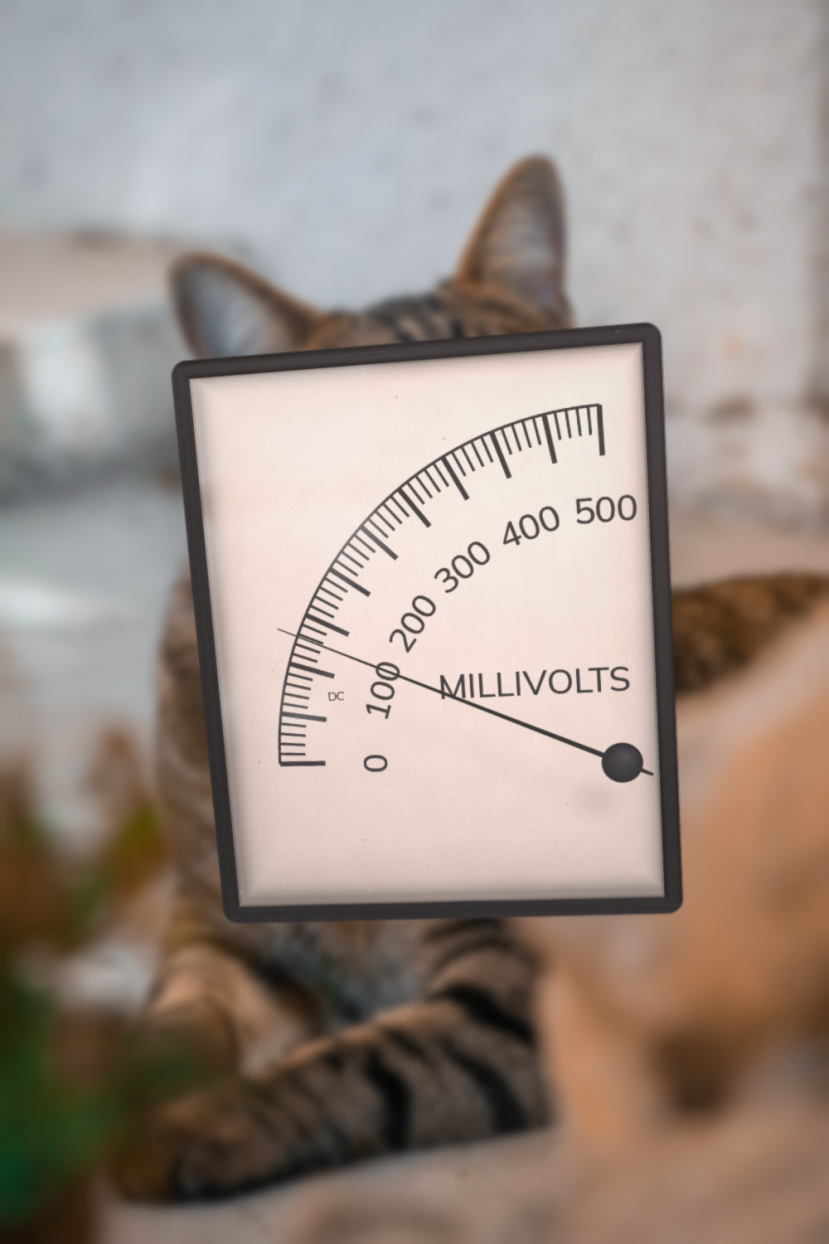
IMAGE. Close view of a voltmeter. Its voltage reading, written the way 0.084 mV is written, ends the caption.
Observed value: 130 mV
